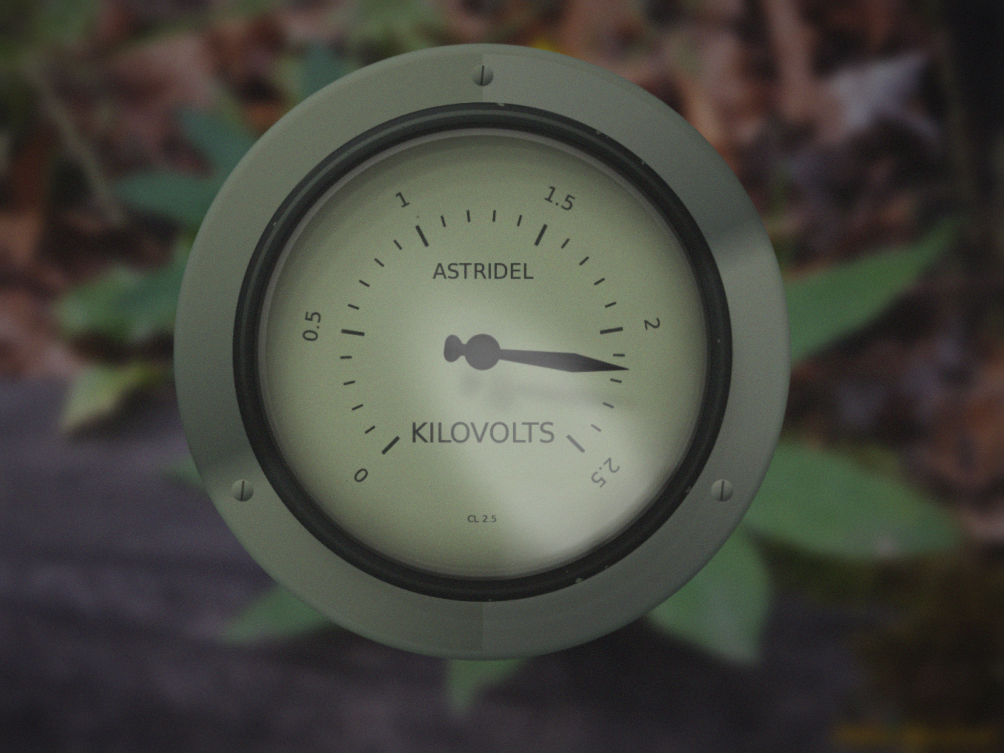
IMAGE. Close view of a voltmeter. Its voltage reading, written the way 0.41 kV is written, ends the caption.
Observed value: 2.15 kV
